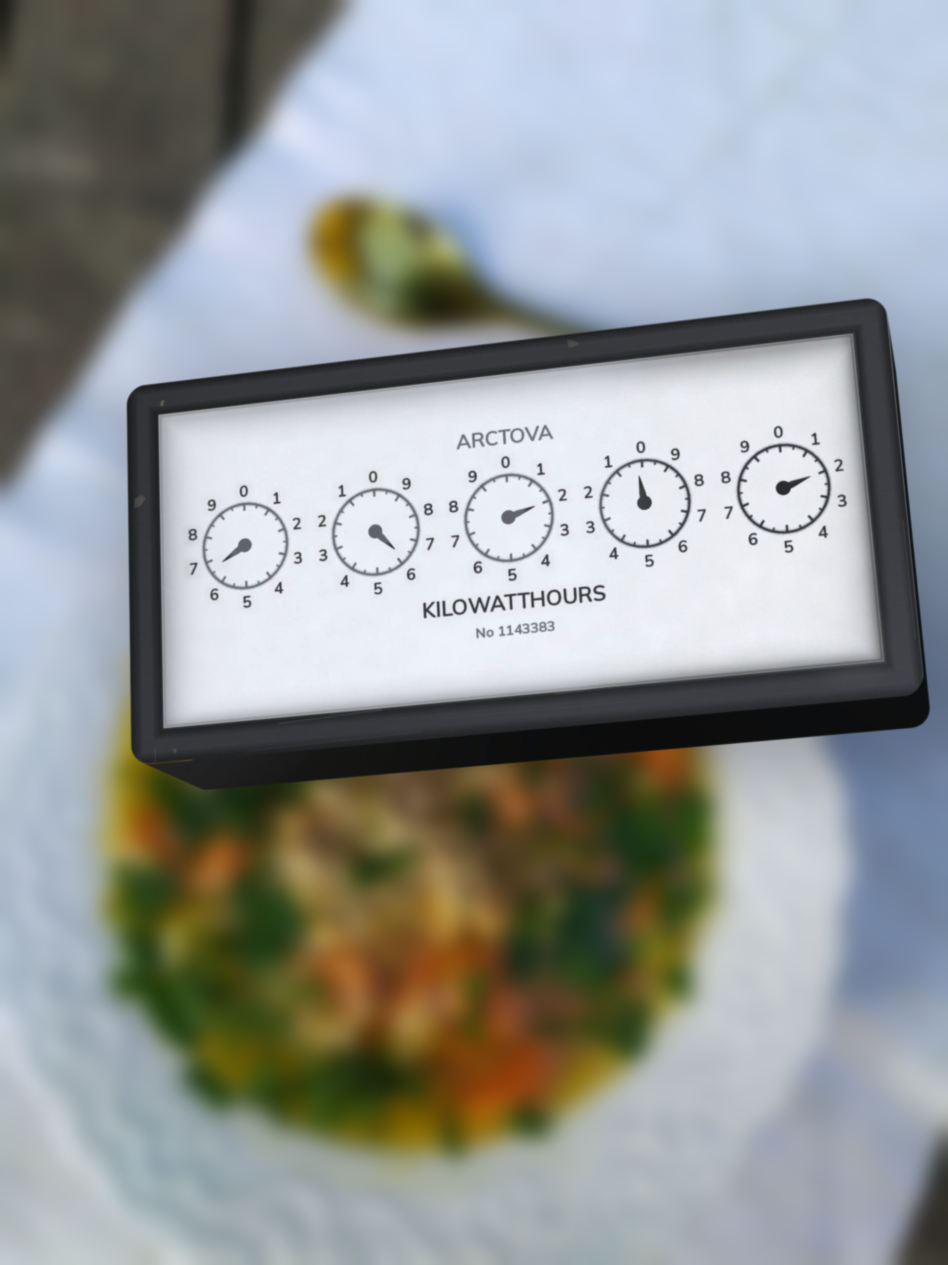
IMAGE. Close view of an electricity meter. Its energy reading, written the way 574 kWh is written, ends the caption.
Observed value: 66202 kWh
